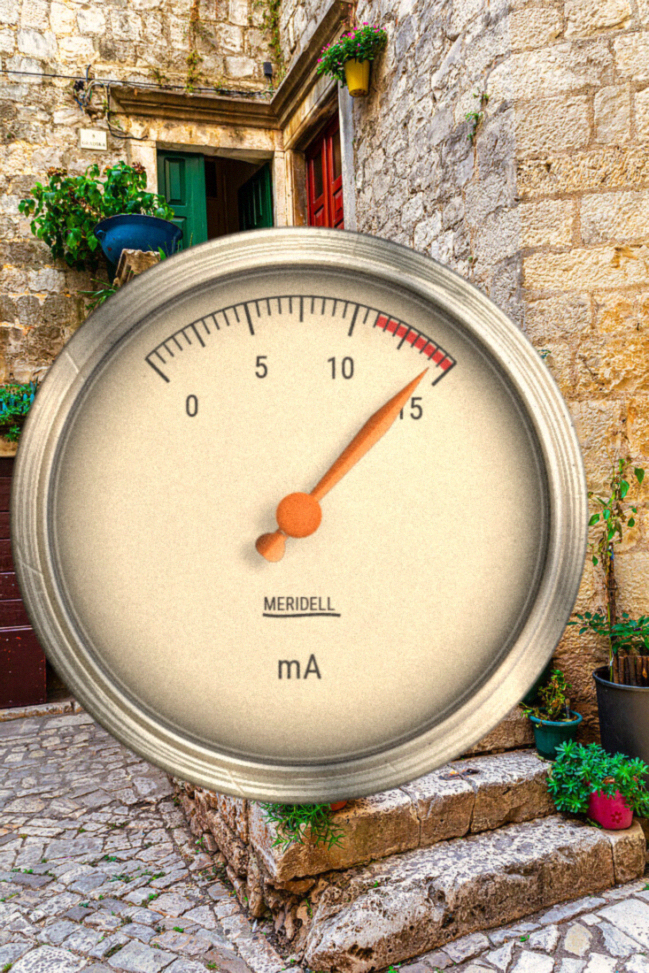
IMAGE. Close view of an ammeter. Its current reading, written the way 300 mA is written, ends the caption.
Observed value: 14.25 mA
